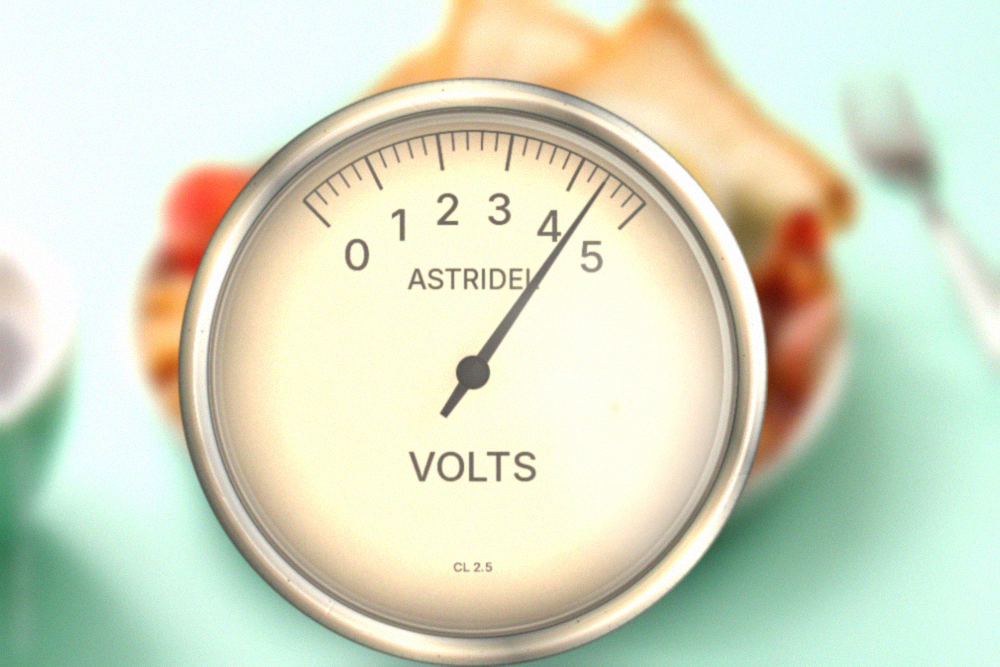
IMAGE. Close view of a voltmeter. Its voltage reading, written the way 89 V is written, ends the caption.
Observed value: 4.4 V
